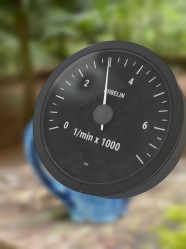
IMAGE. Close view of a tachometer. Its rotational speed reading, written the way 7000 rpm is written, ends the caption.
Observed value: 3000 rpm
